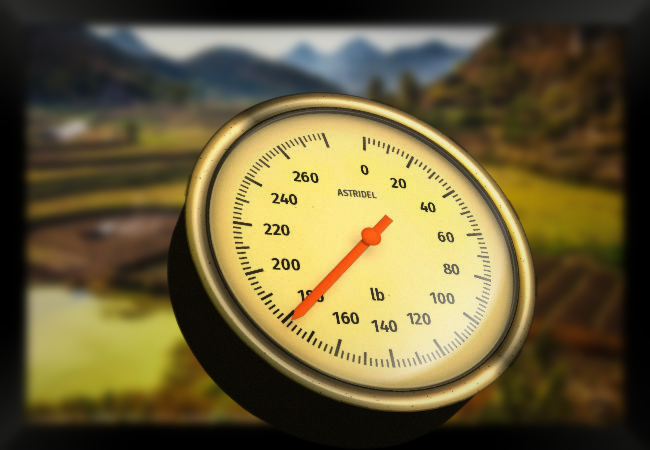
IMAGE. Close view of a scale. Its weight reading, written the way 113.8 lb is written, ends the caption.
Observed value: 178 lb
